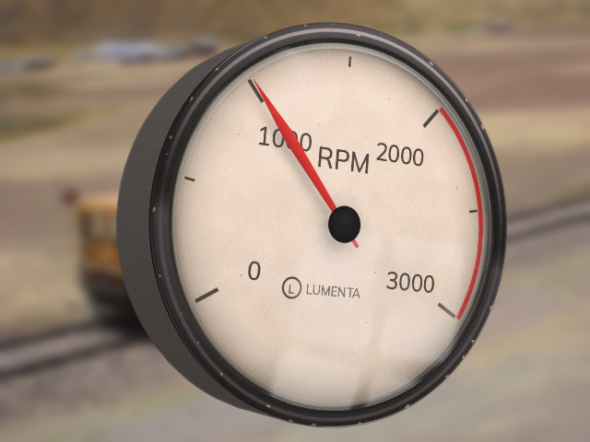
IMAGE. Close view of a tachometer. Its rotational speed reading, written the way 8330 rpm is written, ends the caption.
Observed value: 1000 rpm
